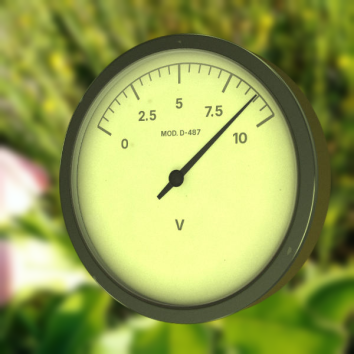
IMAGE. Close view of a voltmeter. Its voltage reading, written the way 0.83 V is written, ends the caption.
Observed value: 9 V
